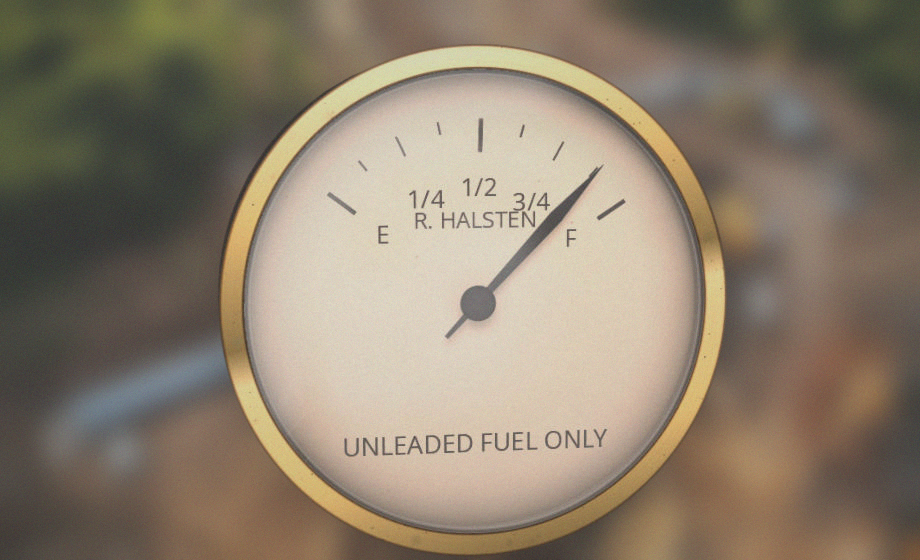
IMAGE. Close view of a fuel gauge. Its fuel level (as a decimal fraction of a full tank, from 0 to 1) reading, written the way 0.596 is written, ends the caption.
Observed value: 0.875
